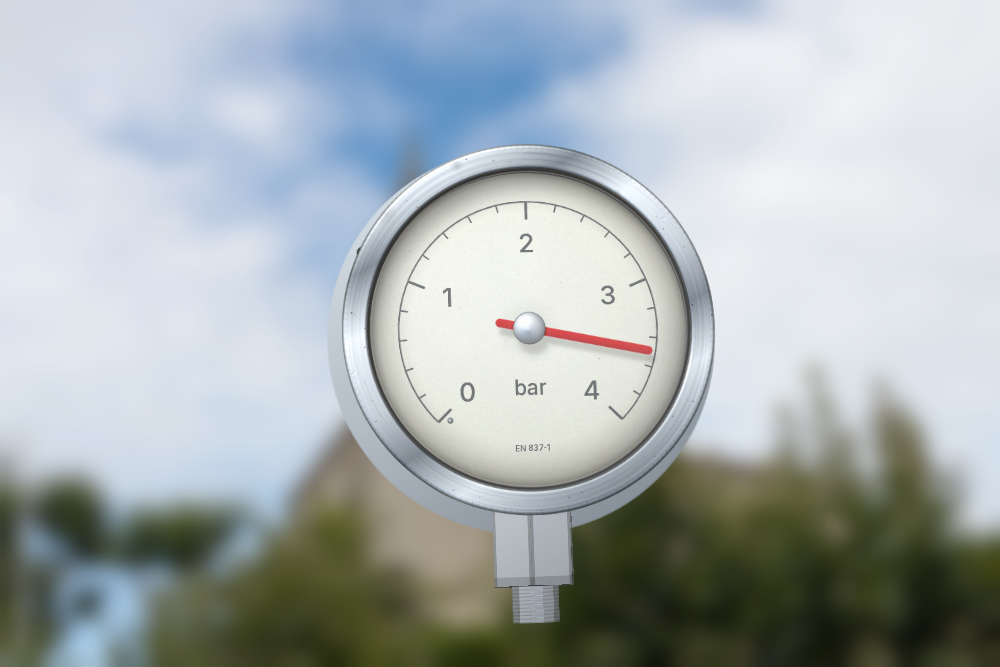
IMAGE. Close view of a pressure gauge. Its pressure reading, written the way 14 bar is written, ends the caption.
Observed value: 3.5 bar
